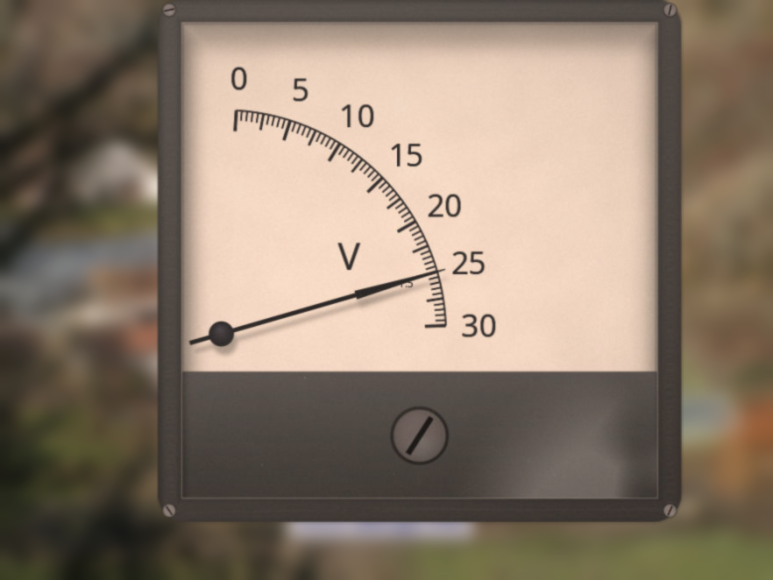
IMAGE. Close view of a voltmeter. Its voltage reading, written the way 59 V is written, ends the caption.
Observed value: 25 V
